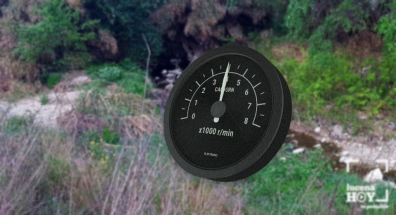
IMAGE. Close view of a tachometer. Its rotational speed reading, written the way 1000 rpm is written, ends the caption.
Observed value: 4000 rpm
